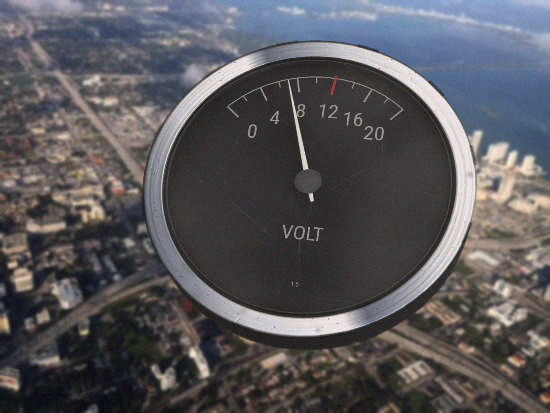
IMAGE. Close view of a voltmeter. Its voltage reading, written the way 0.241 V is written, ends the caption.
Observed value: 7 V
